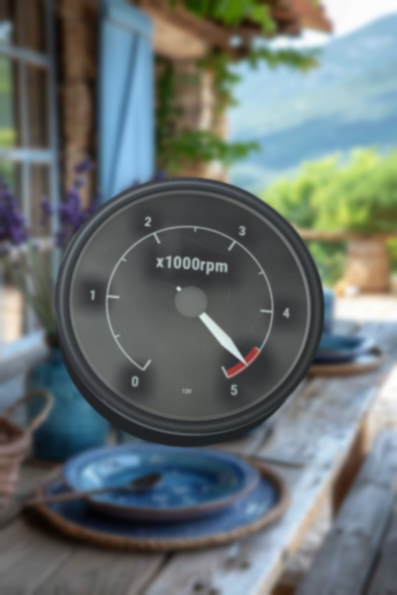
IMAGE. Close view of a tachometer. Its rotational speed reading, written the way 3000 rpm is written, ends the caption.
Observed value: 4750 rpm
